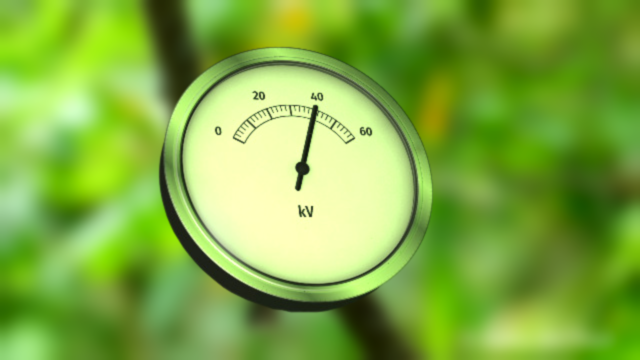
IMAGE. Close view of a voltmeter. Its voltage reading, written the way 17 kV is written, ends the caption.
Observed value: 40 kV
